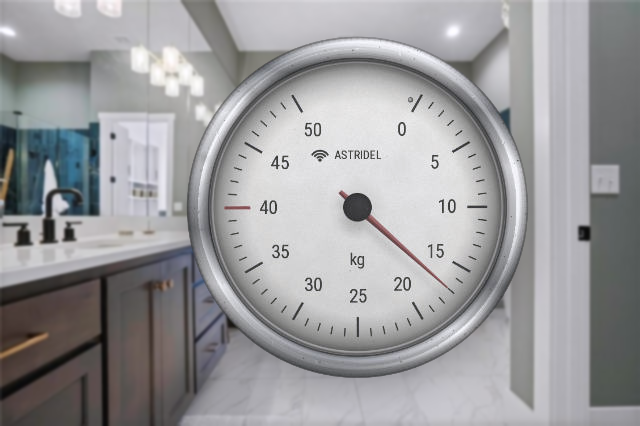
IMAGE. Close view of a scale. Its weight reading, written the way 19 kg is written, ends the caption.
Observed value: 17 kg
